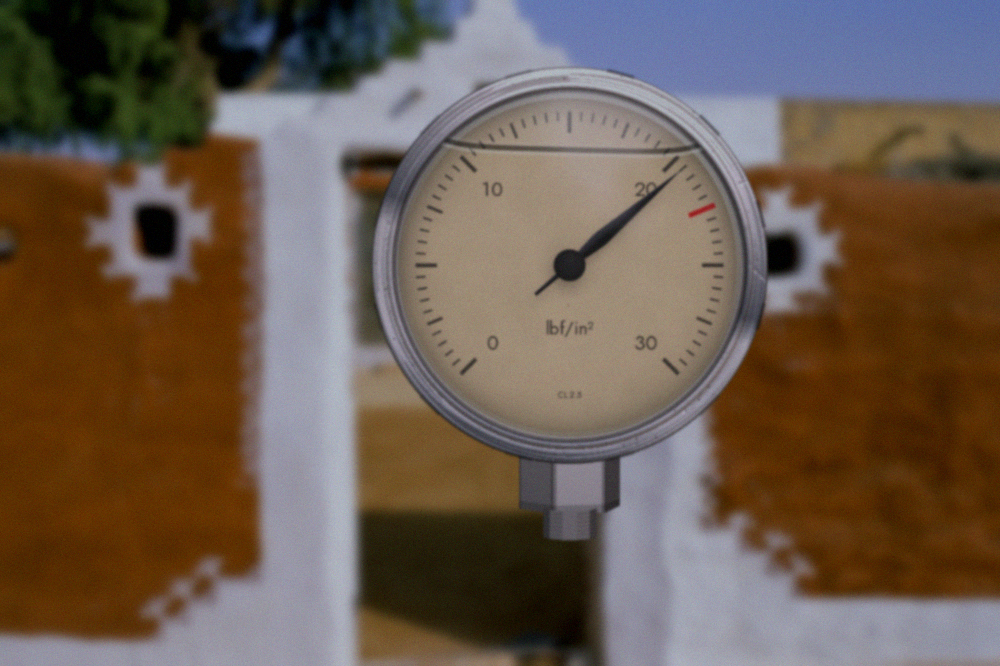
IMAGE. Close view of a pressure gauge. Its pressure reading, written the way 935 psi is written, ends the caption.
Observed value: 20.5 psi
